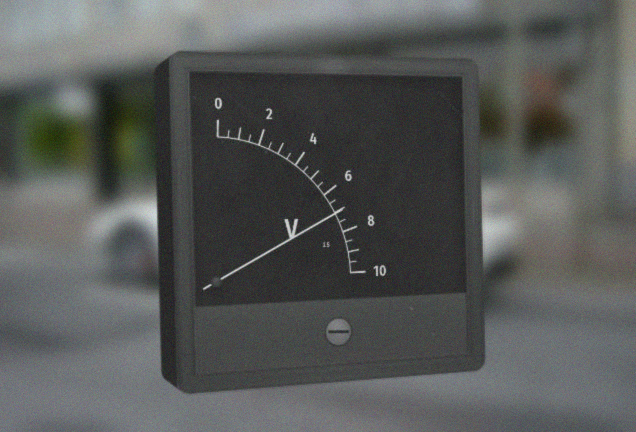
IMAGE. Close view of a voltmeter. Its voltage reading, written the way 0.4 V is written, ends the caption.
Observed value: 7 V
